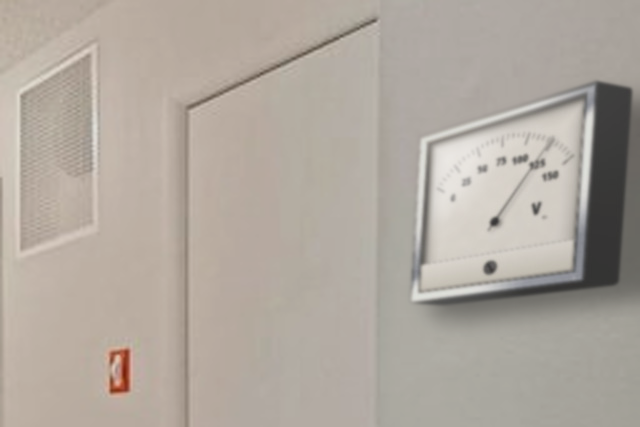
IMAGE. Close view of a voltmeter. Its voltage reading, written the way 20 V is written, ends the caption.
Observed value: 125 V
